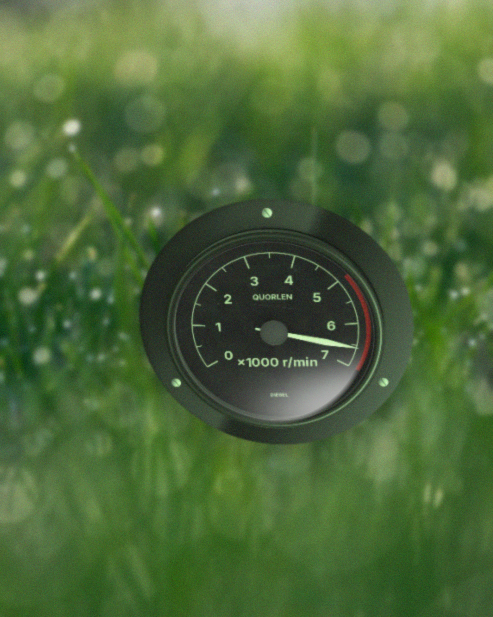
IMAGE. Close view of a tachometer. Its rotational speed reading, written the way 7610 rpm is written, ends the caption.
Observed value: 6500 rpm
